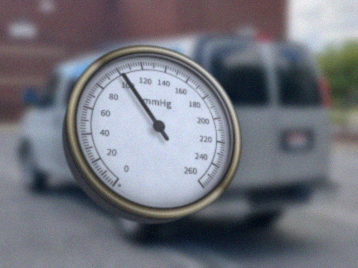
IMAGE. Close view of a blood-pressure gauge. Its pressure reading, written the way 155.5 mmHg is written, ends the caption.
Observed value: 100 mmHg
